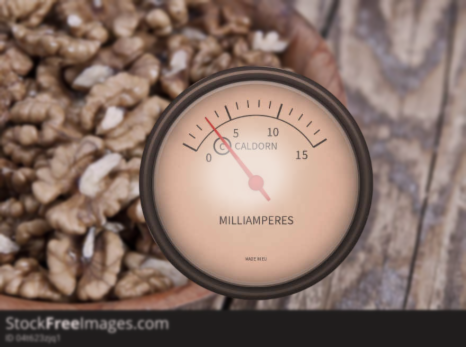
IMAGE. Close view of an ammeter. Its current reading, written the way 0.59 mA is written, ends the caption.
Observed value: 3 mA
